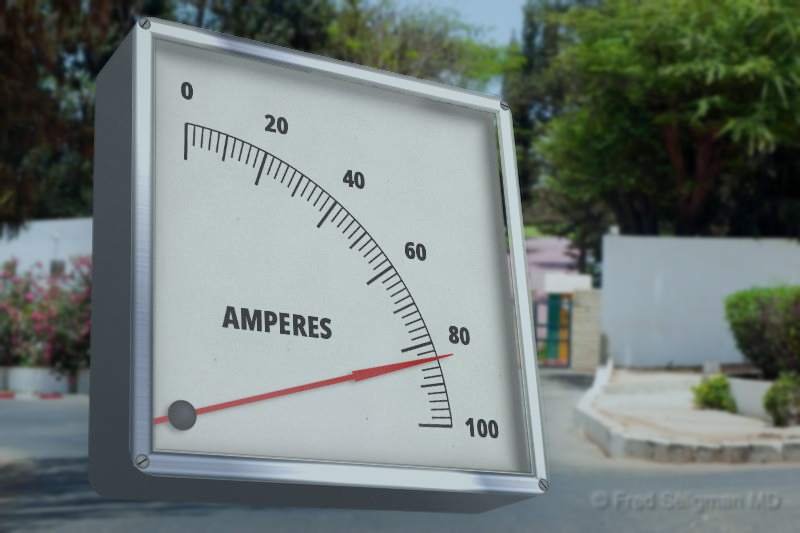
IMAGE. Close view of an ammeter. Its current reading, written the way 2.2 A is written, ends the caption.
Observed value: 84 A
